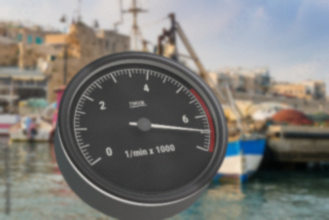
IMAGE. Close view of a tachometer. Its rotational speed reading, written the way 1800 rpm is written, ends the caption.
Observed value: 6500 rpm
